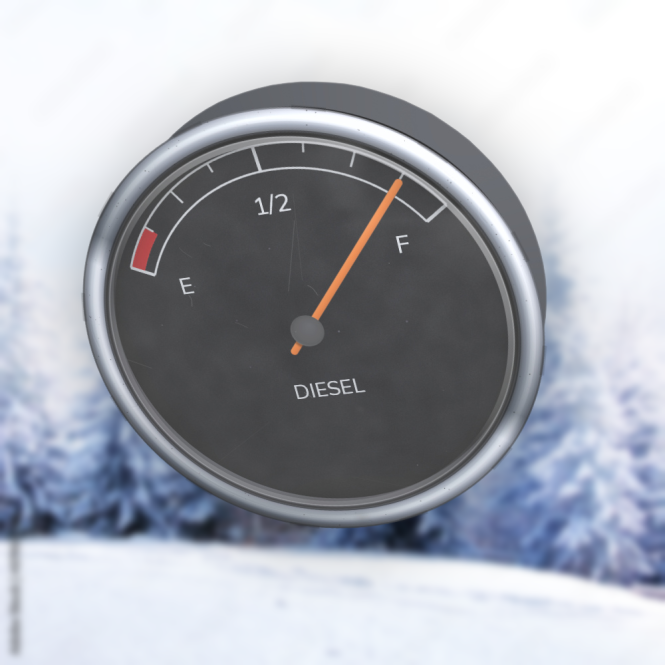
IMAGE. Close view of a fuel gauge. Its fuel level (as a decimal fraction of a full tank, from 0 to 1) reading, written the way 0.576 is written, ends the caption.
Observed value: 0.875
